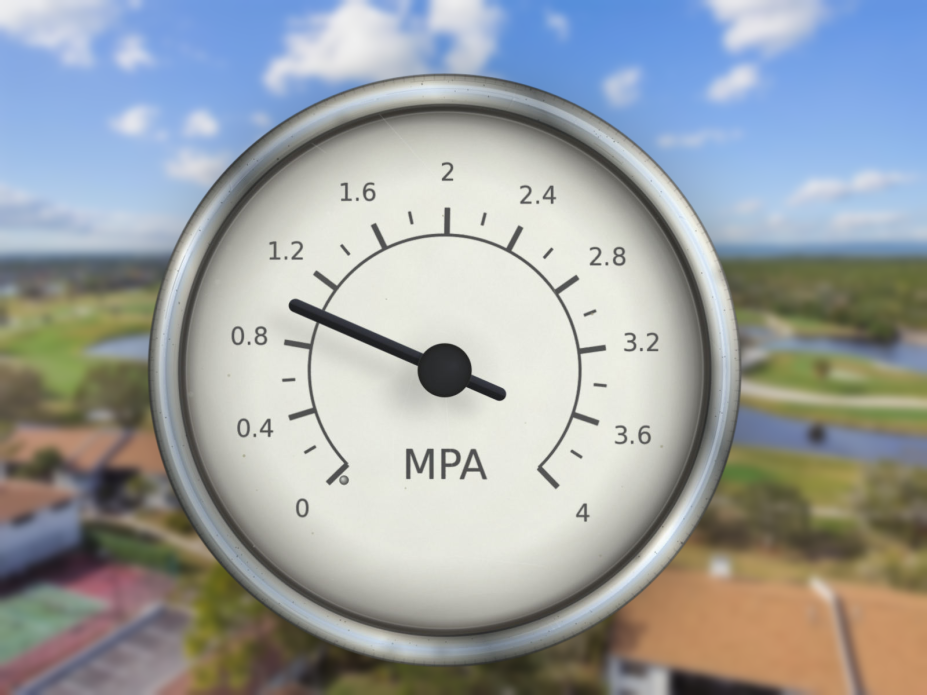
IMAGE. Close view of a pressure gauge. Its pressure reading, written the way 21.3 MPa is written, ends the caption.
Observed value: 1 MPa
